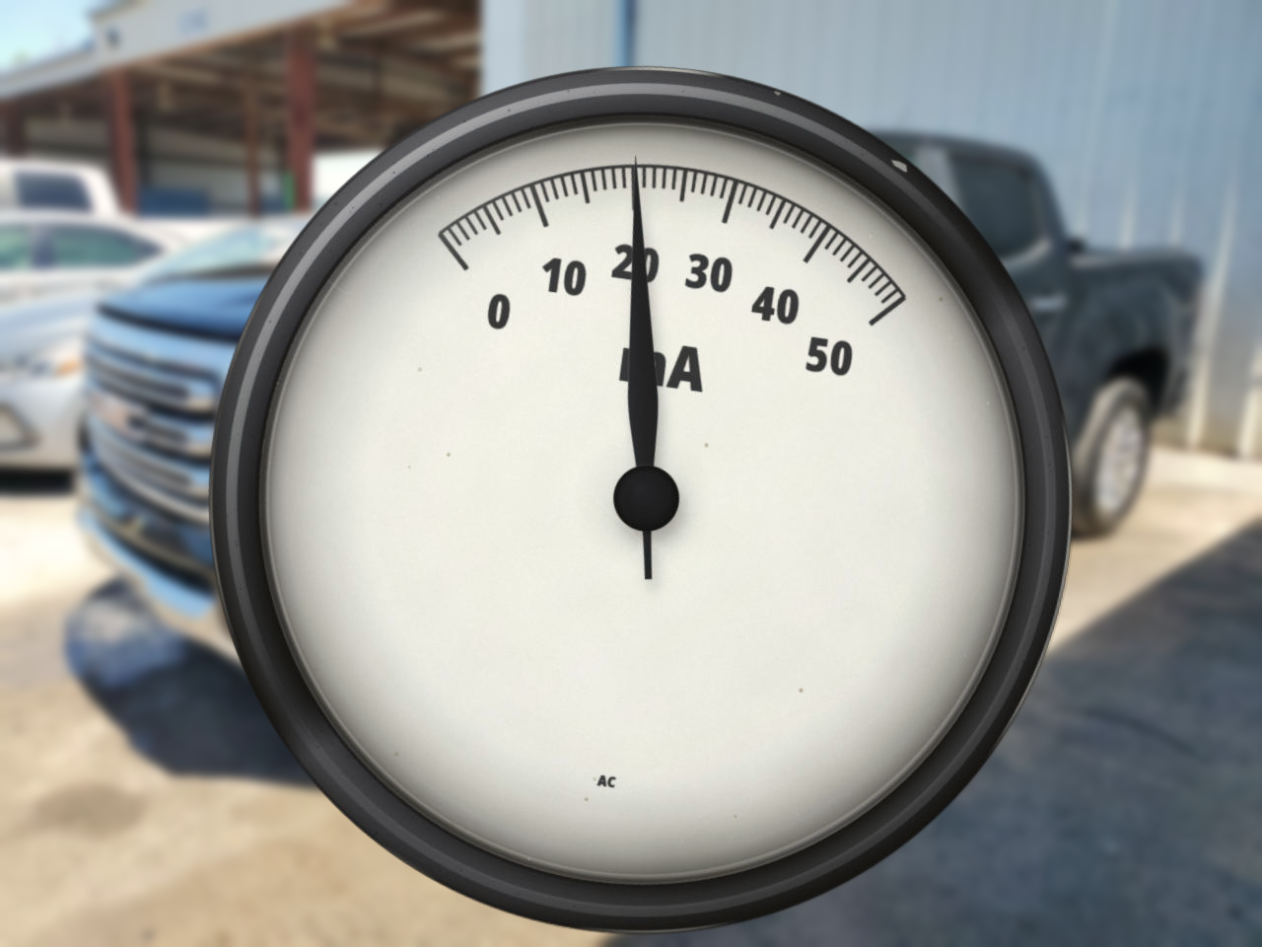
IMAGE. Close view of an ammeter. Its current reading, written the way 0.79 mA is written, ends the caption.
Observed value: 20 mA
